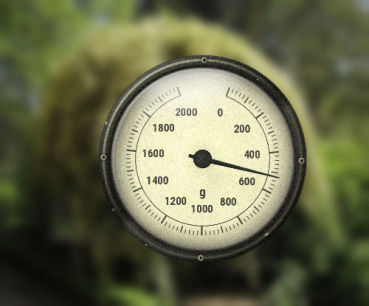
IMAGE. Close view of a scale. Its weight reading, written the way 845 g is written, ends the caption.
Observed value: 520 g
